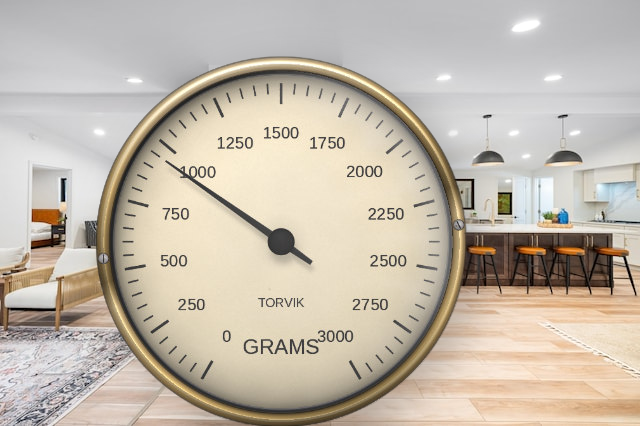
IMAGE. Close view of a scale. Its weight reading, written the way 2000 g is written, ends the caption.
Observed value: 950 g
